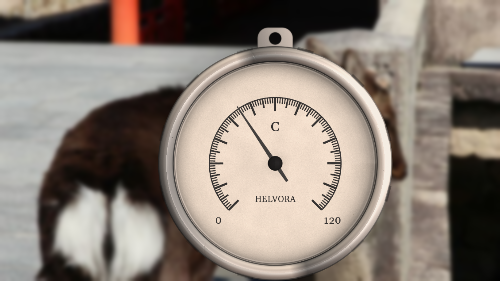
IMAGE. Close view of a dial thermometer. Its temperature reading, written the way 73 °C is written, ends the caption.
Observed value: 45 °C
